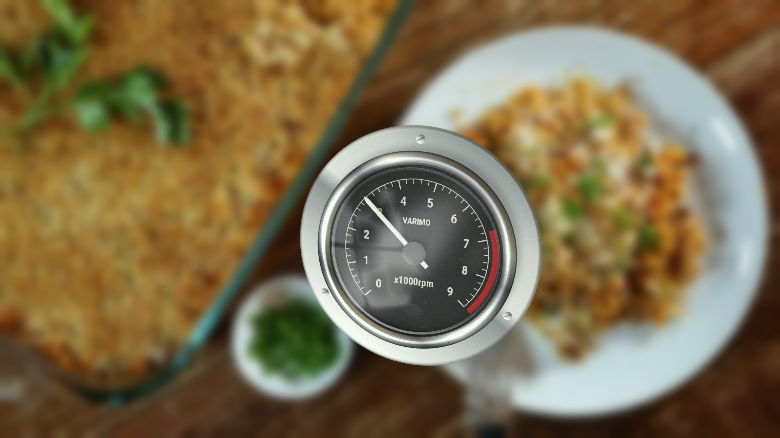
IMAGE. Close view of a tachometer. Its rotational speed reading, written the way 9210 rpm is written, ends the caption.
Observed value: 3000 rpm
